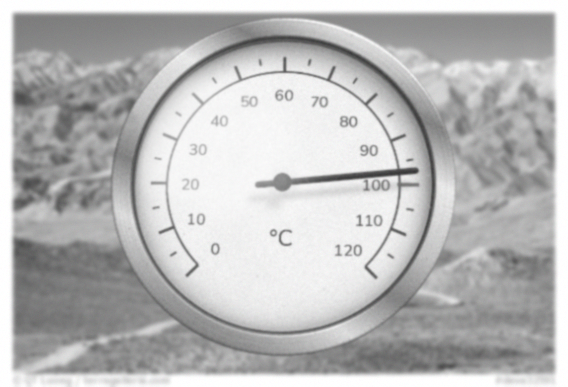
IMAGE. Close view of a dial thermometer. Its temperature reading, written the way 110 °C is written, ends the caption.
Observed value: 97.5 °C
